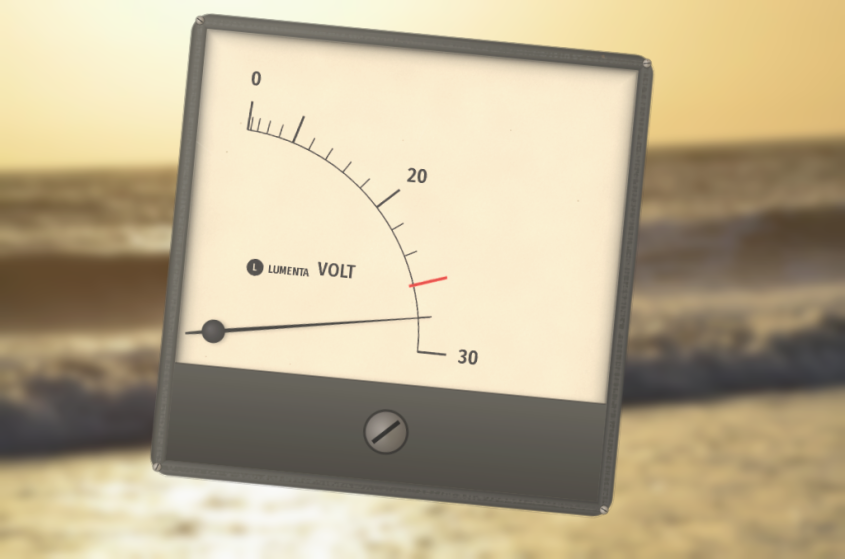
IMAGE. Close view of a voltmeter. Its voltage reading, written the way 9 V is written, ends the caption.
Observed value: 28 V
